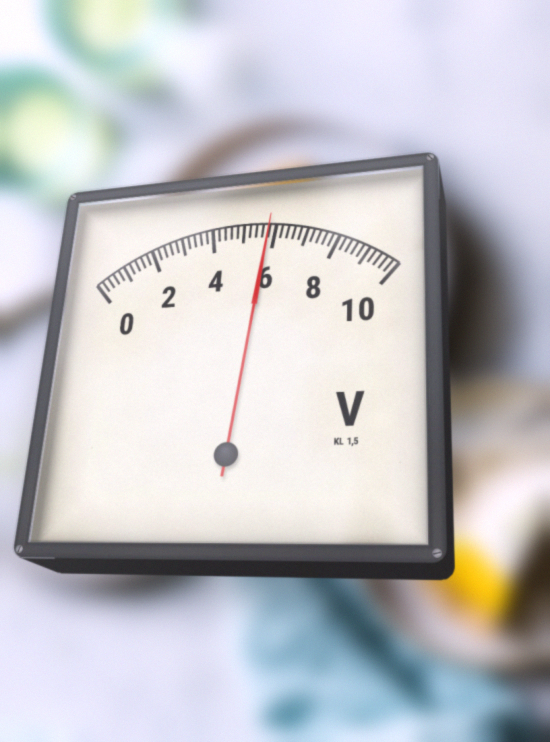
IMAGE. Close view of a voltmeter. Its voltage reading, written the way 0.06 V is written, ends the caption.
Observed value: 5.8 V
